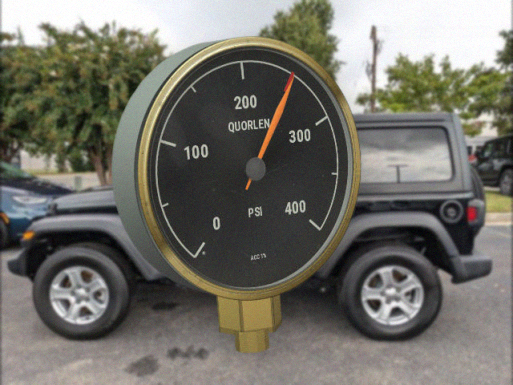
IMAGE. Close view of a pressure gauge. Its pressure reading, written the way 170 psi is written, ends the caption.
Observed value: 250 psi
